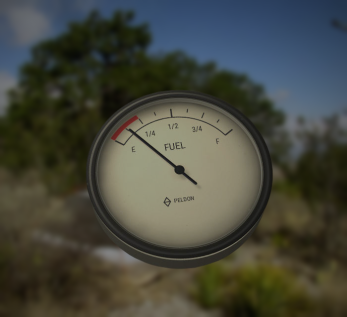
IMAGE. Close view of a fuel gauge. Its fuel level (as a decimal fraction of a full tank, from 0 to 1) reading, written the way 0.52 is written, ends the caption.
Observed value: 0.125
